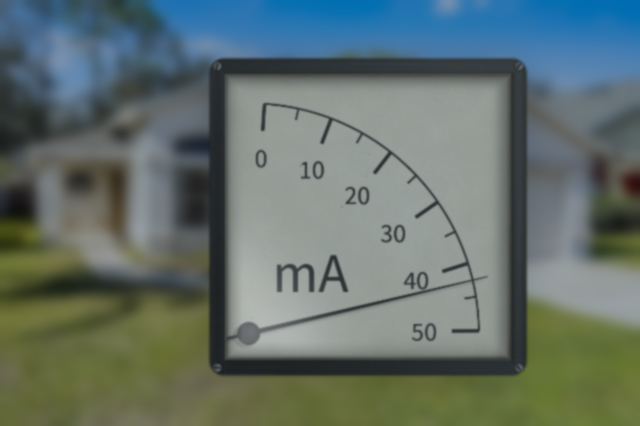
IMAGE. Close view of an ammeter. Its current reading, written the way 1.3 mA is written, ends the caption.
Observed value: 42.5 mA
